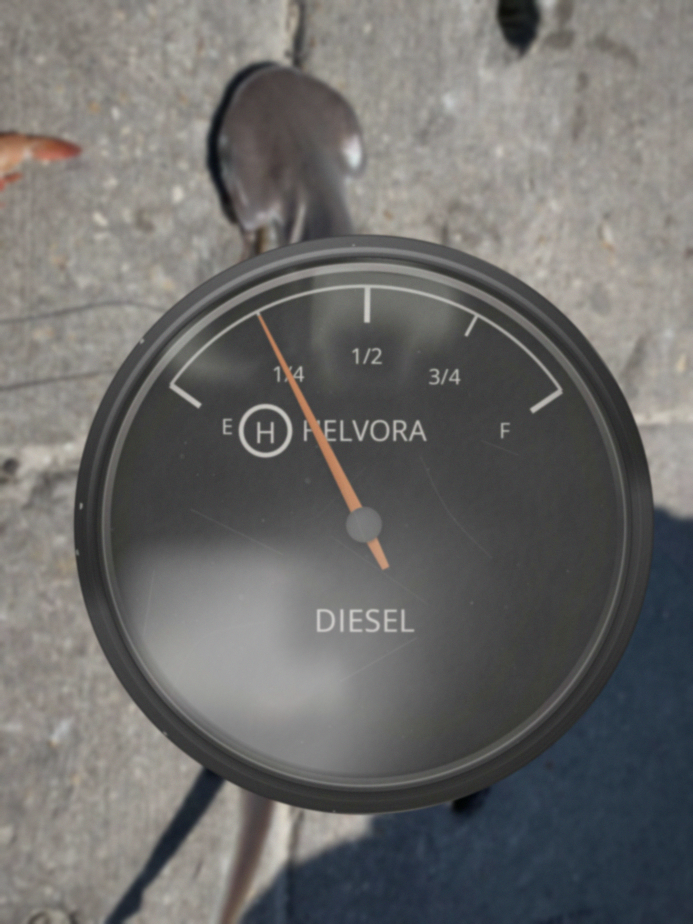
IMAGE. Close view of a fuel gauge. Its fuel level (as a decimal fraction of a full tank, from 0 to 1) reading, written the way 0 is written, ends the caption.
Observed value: 0.25
